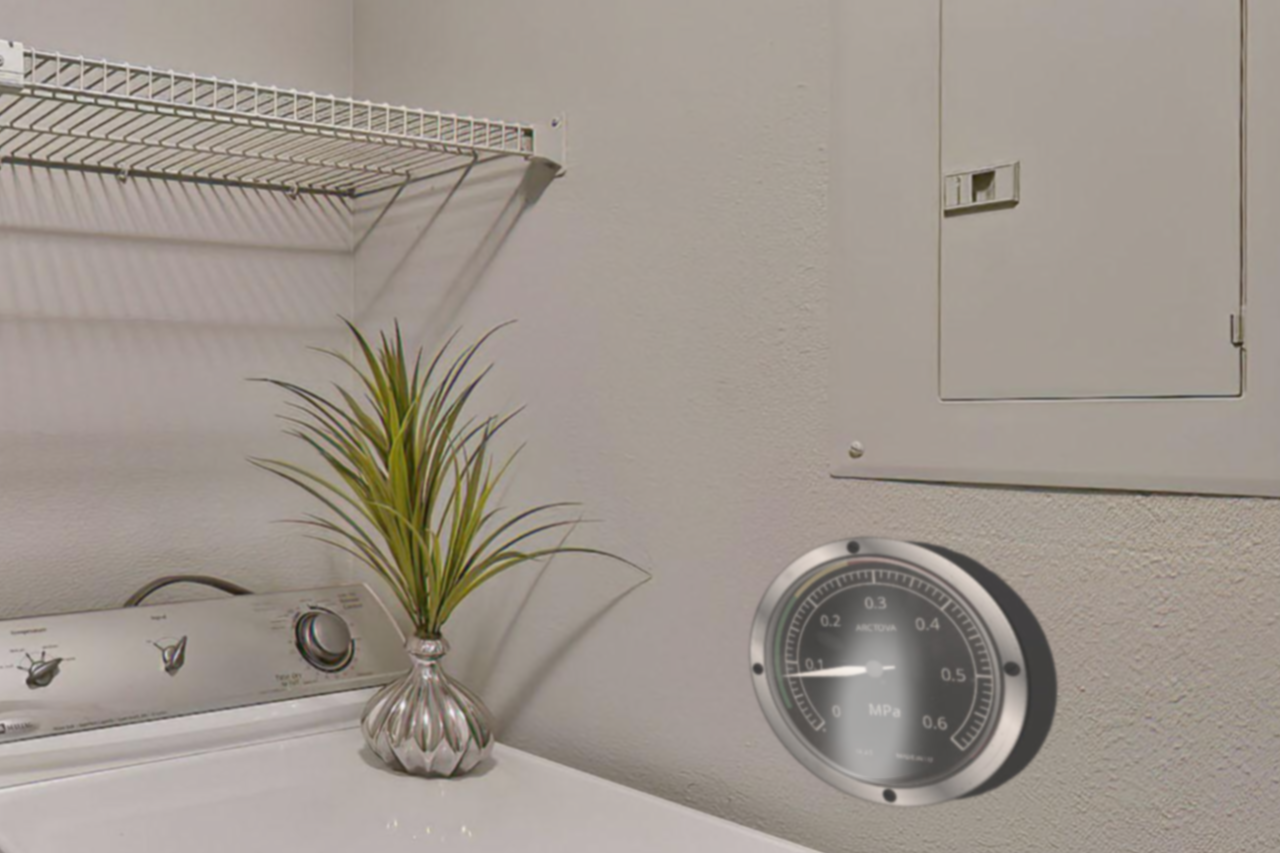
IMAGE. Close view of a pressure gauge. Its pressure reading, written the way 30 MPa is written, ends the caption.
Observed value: 0.08 MPa
